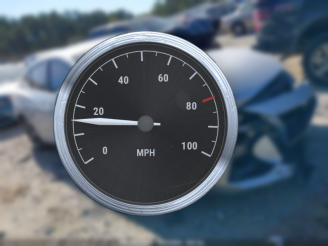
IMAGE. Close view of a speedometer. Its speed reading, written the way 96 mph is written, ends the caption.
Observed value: 15 mph
